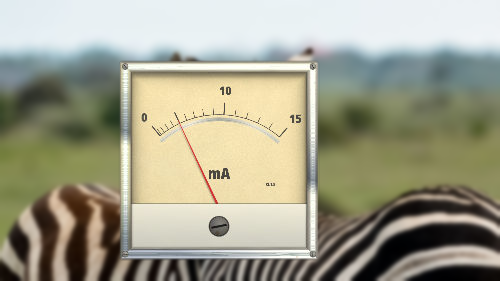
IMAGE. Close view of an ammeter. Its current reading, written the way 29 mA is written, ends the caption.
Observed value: 5 mA
